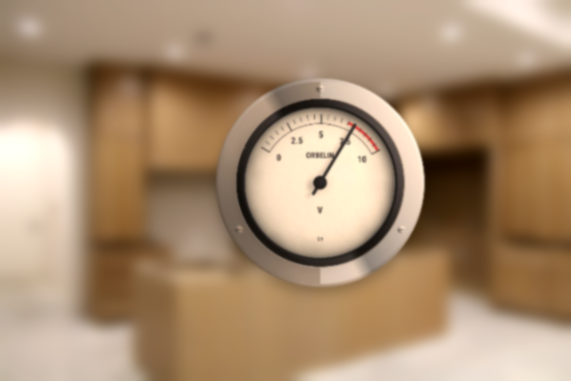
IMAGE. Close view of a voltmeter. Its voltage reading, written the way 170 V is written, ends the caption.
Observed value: 7.5 V
